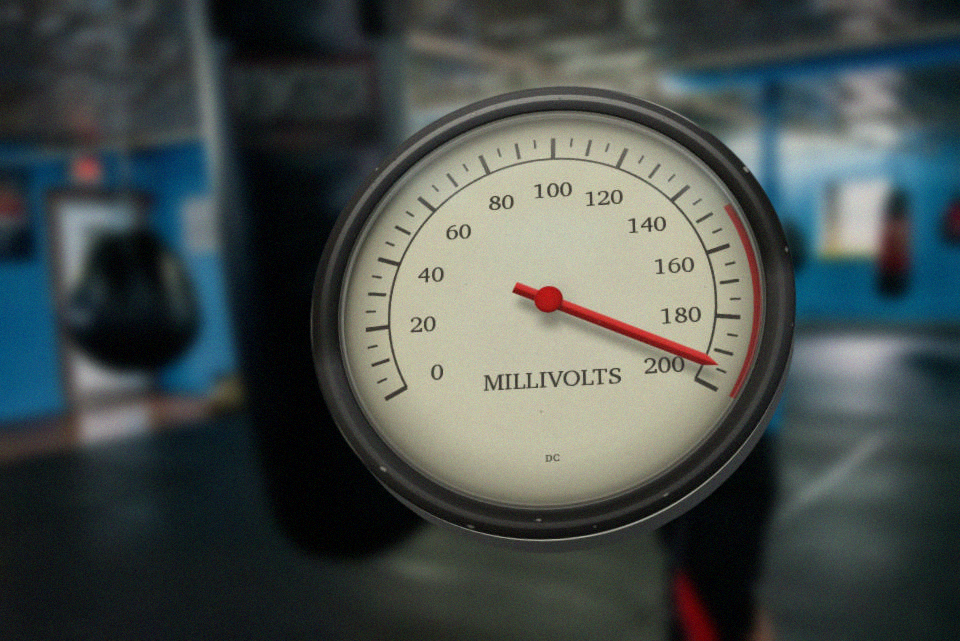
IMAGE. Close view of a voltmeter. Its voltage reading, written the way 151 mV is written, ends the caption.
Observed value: 195 mV
